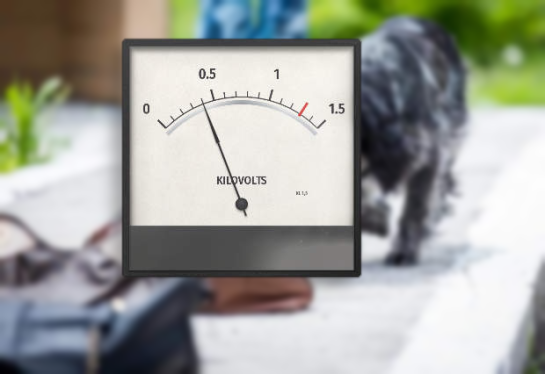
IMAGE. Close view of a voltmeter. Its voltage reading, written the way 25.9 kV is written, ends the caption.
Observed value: 0.4 kV
